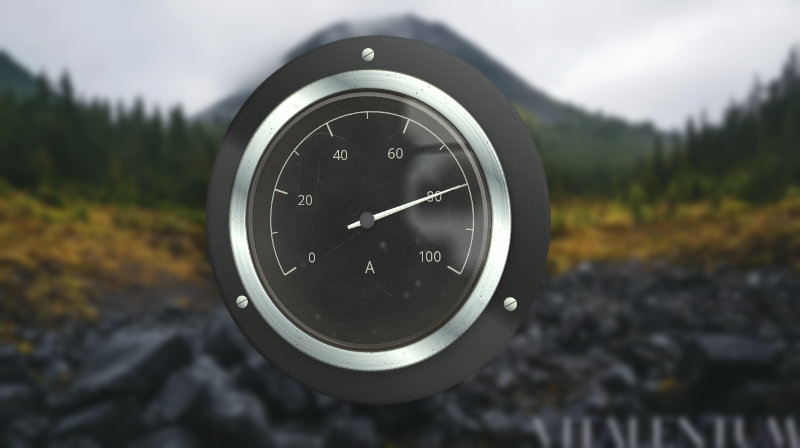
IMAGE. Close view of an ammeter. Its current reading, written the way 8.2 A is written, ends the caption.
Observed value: 80 A
